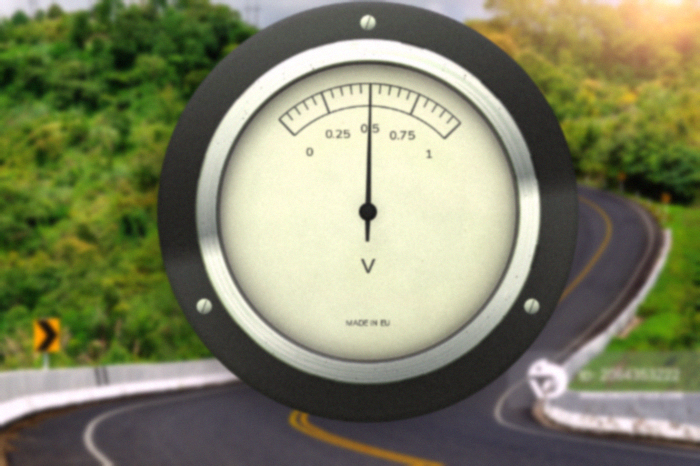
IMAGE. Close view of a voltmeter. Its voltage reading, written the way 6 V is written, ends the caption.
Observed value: 0.5 V
